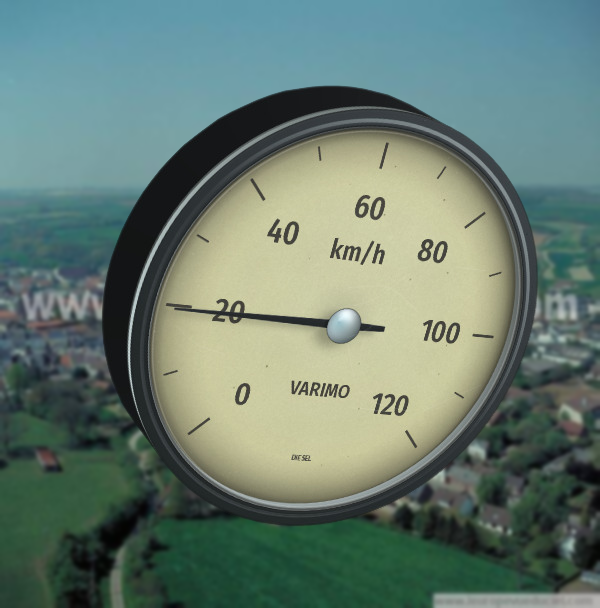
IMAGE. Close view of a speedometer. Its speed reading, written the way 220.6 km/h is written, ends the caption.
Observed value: 20 km/h
